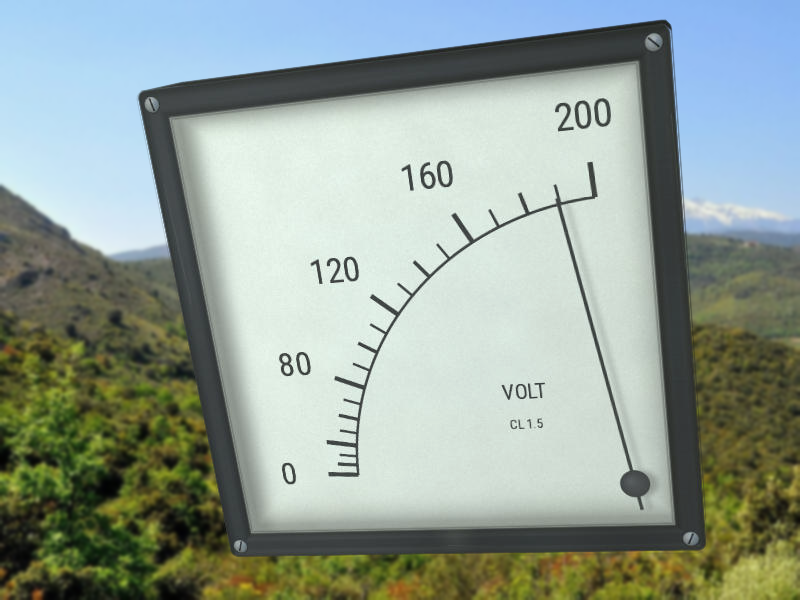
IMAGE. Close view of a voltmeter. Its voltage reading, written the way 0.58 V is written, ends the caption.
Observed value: 190 V
